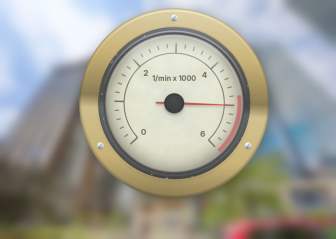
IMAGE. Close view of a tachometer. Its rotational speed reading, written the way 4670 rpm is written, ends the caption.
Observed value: 5000 rpm
